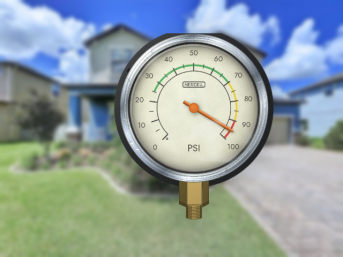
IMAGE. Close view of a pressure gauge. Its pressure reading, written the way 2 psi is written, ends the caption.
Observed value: 95 psi
